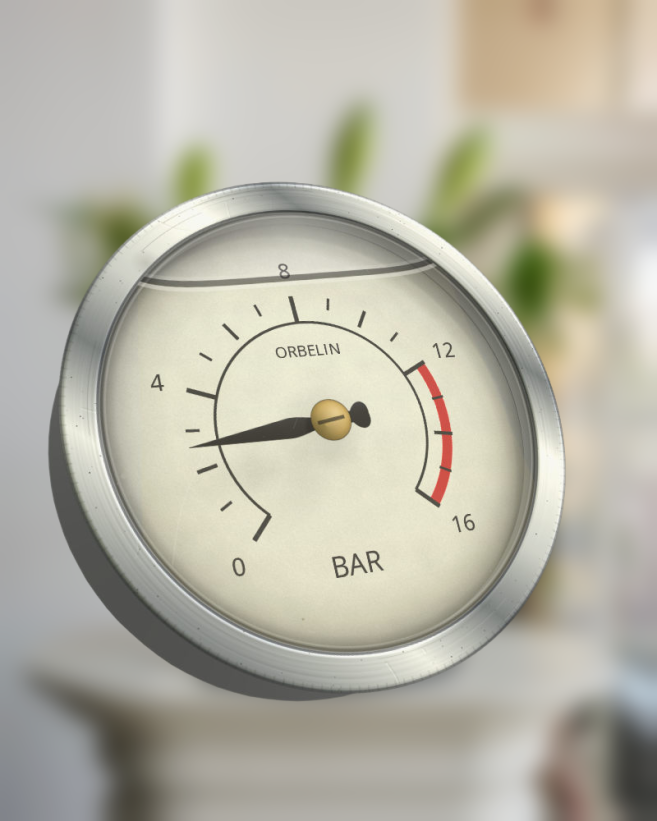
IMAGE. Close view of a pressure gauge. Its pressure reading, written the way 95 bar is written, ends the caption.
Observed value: 2.5 bar
